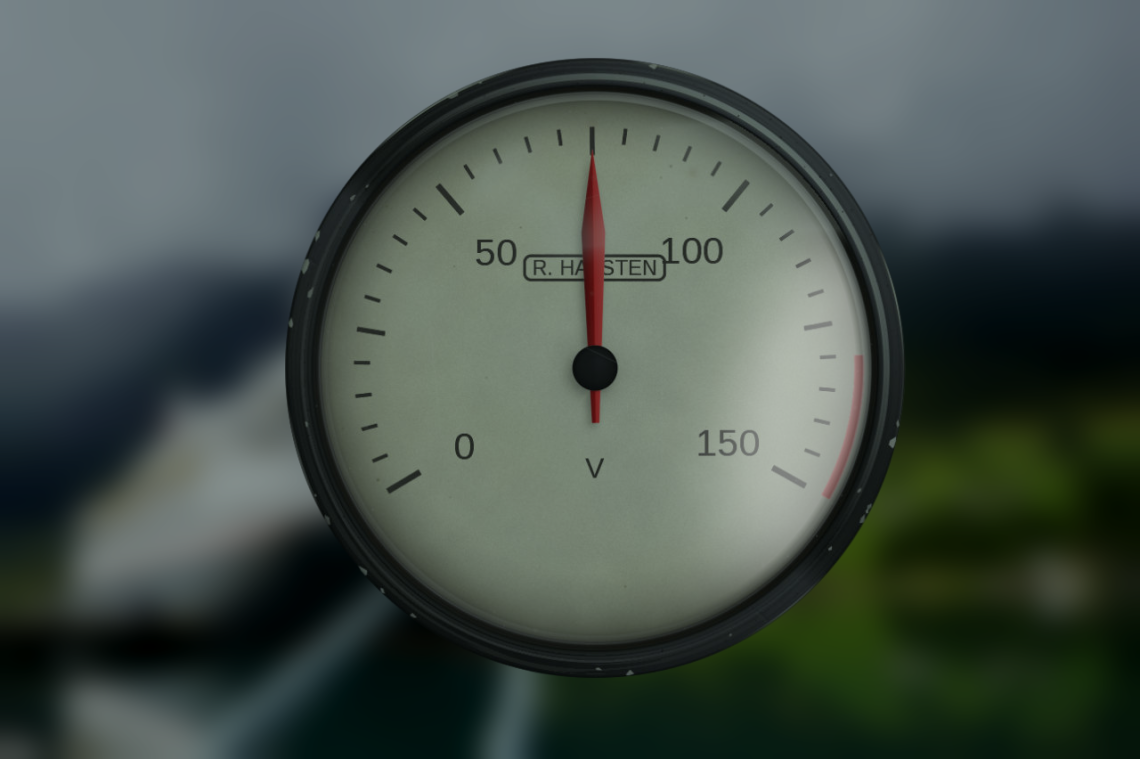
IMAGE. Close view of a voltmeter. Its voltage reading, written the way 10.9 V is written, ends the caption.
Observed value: 75 V
